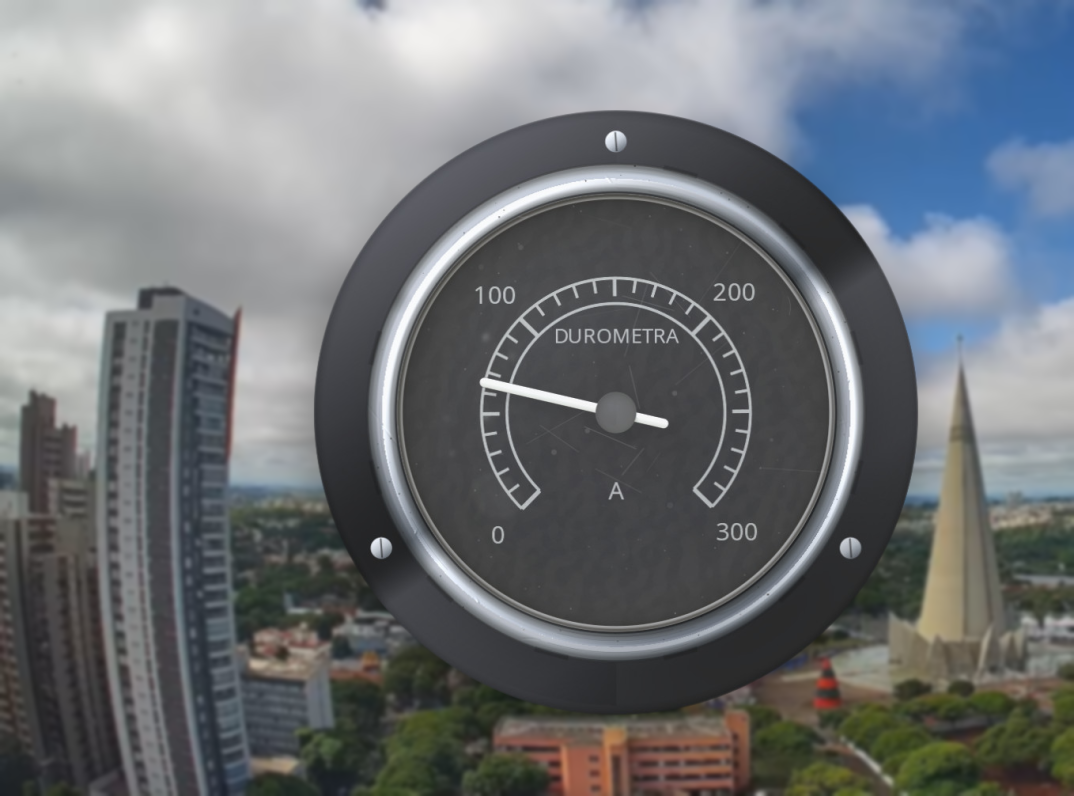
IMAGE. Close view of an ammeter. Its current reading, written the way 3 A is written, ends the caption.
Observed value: 65 A
